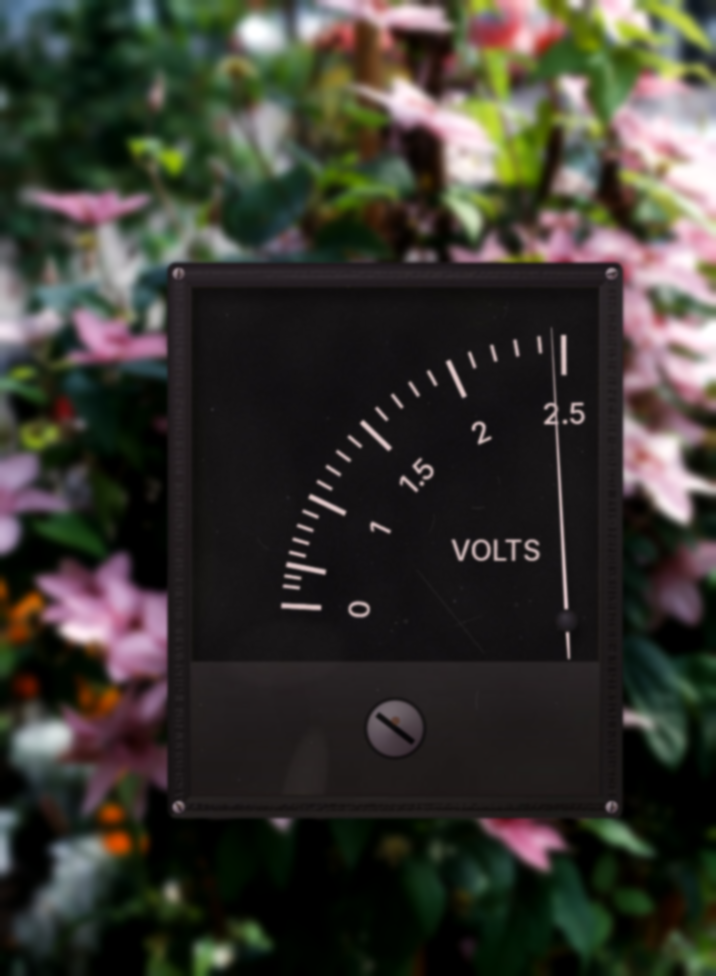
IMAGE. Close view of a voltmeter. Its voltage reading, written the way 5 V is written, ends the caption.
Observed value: 2.45 V
